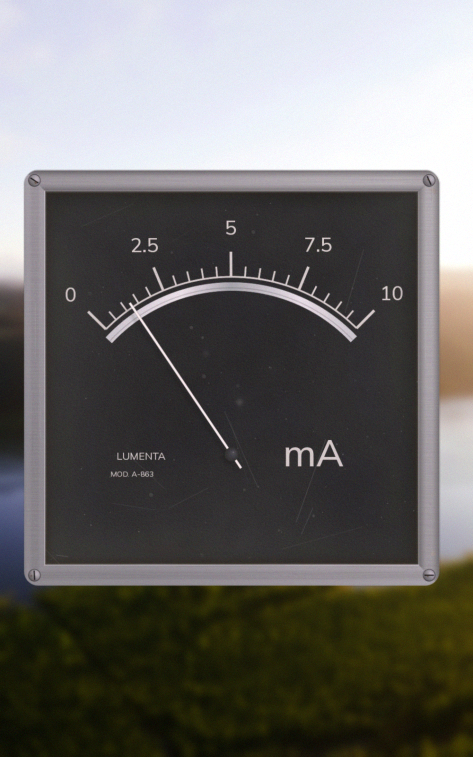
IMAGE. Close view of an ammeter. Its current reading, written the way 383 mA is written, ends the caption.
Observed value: 1.25 mA
